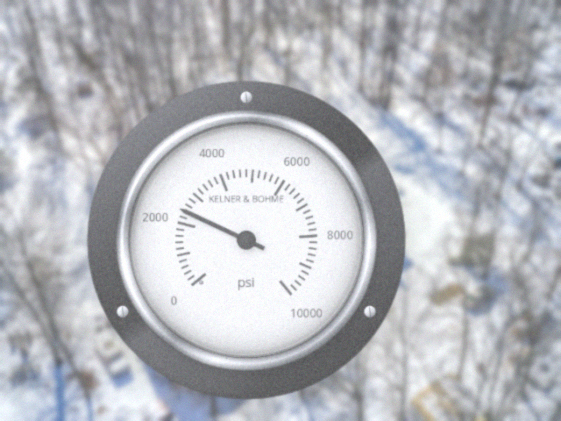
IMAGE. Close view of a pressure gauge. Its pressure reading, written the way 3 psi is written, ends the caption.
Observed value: 2400 psi
